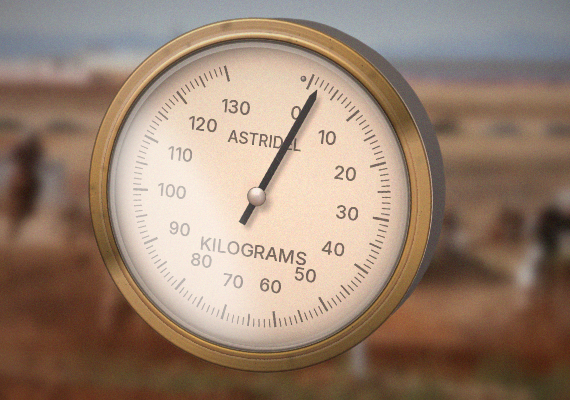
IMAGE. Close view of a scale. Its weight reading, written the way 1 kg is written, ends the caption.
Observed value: 2 kg
